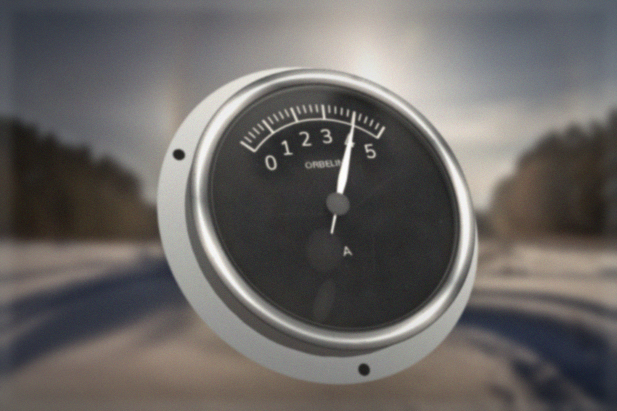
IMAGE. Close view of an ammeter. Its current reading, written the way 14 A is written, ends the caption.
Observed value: 4 A
